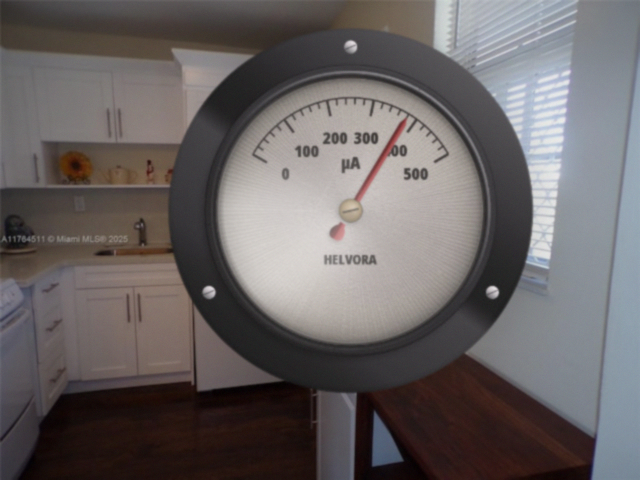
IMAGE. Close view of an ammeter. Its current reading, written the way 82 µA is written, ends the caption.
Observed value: 380 µA
